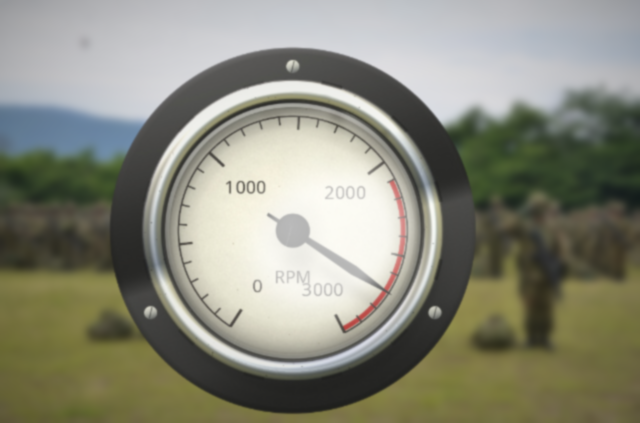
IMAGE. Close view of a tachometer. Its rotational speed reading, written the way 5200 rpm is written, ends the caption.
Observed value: 2700 rpm
